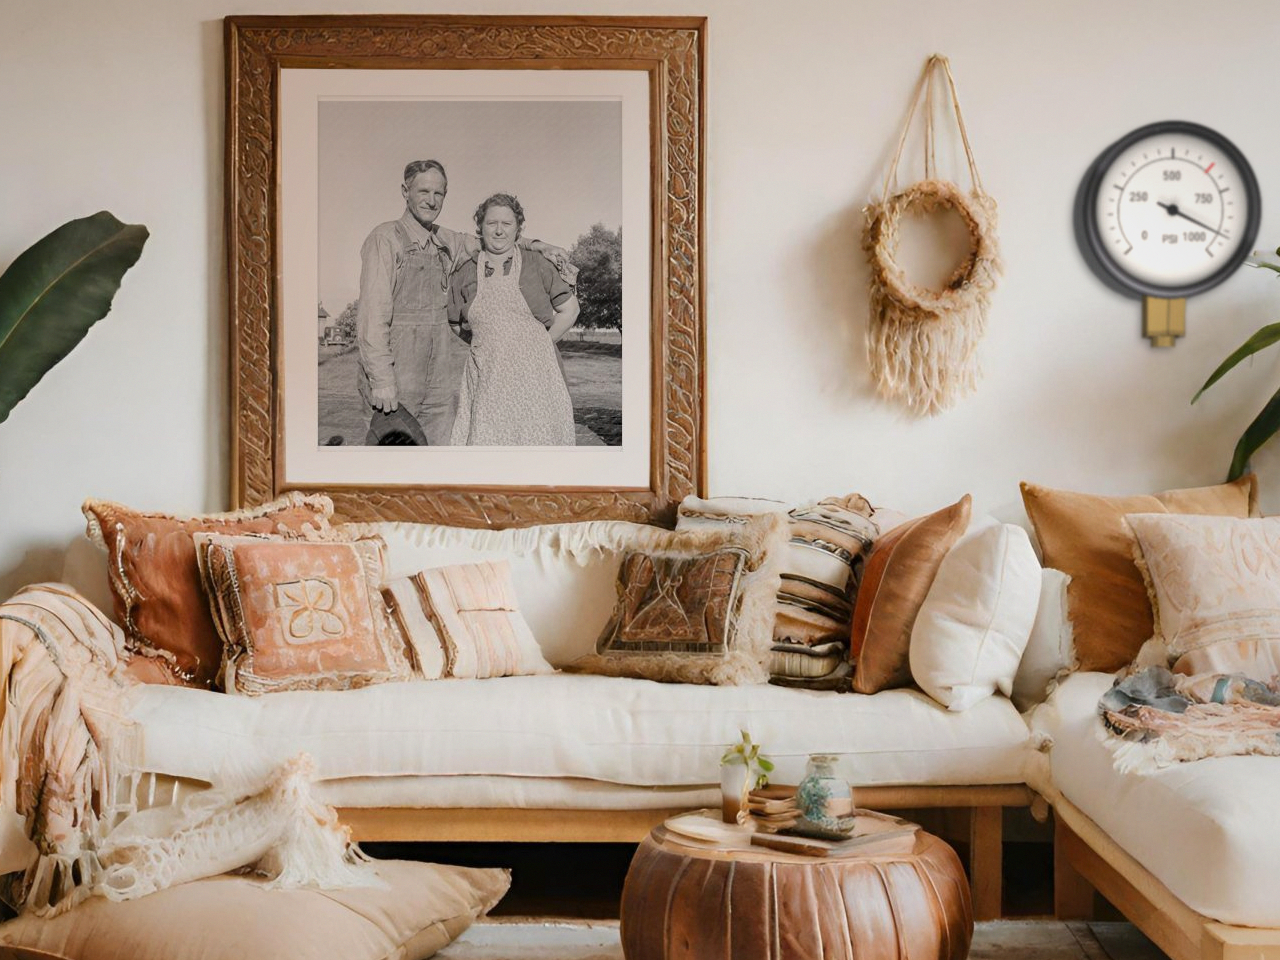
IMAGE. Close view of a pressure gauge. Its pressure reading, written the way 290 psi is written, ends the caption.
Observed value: 925 psi
